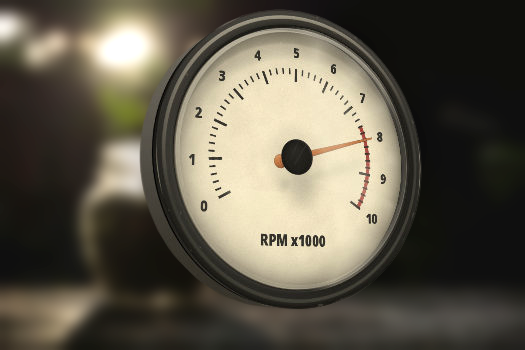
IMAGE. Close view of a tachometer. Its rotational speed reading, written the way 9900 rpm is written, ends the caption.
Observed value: 8000 rpm
